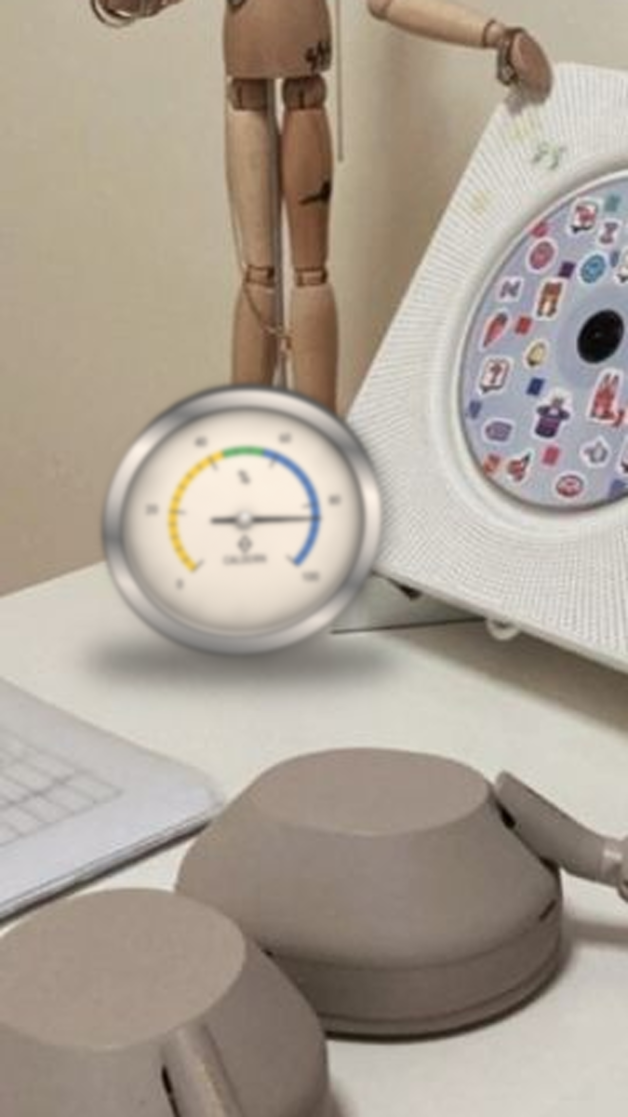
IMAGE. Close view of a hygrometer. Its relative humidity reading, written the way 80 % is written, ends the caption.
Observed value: 84 %
